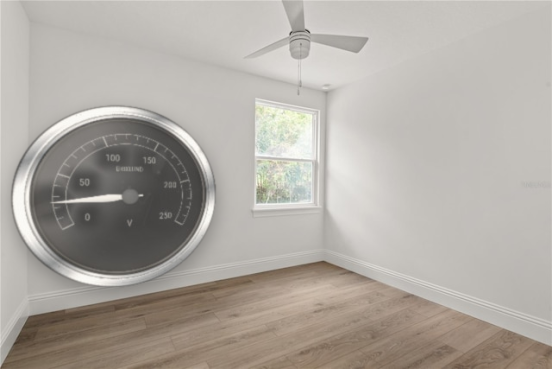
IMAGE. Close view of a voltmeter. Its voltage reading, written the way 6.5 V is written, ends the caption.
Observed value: 25 V
